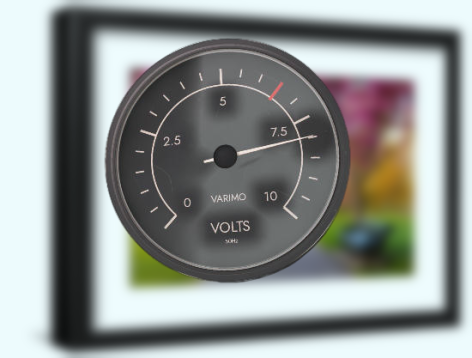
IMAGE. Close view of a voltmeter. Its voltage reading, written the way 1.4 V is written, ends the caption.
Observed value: 8 V
